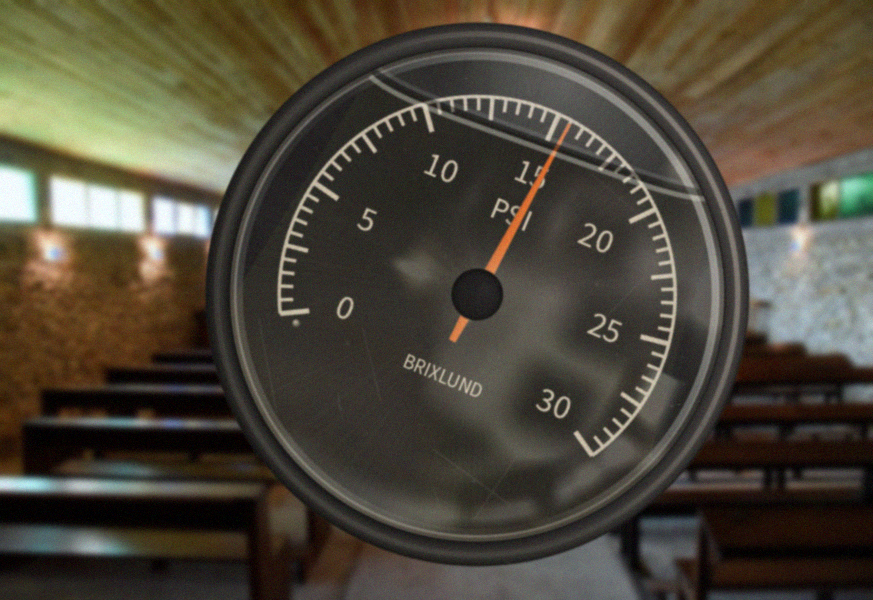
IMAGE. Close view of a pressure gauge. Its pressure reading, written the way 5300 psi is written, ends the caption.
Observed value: 15.5 psi
